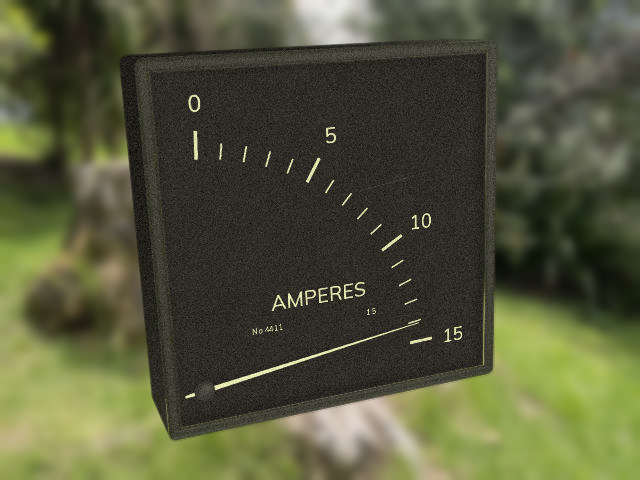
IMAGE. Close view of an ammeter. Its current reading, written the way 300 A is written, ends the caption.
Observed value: 14 A
